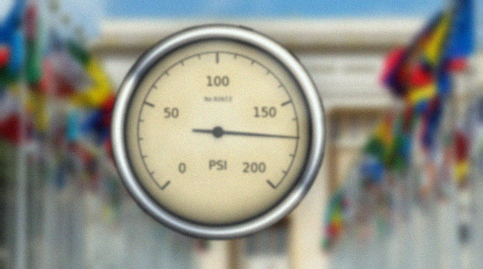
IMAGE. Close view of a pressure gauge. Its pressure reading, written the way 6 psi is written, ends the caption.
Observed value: 170 psi
